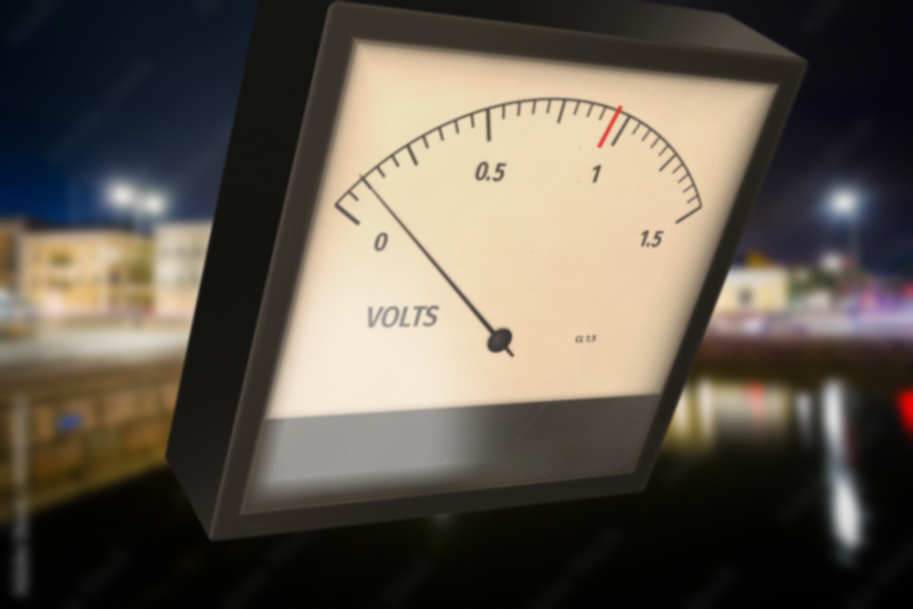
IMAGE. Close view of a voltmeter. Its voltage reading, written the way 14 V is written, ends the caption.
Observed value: 0.1 V
